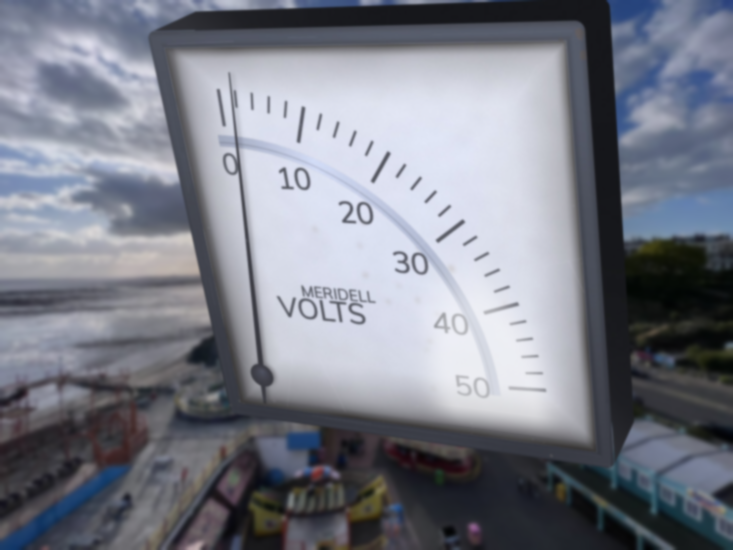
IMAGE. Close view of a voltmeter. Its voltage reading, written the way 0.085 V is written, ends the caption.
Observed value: 2 V
